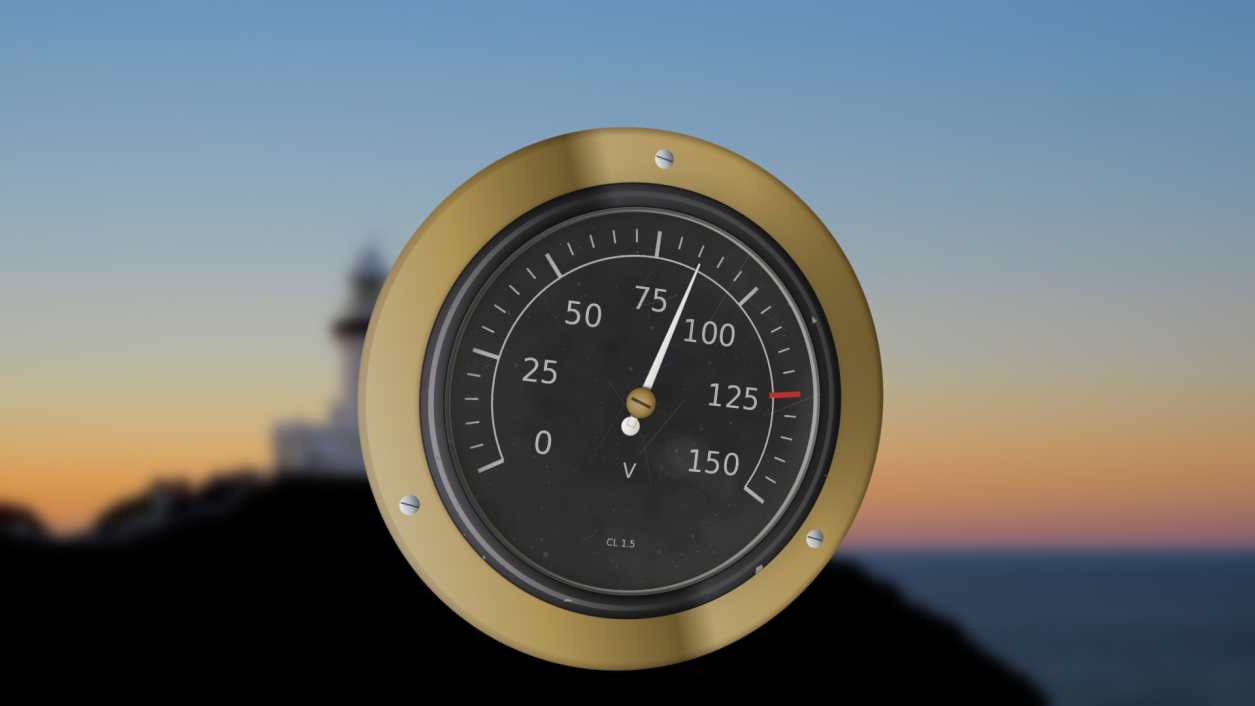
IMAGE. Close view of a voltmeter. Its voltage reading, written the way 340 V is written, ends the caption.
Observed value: 85 V
